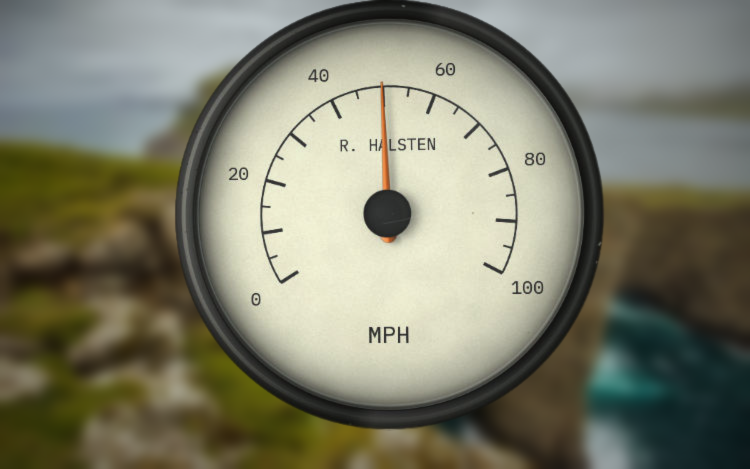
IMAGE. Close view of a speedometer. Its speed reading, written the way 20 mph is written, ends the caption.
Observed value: 50 mph
